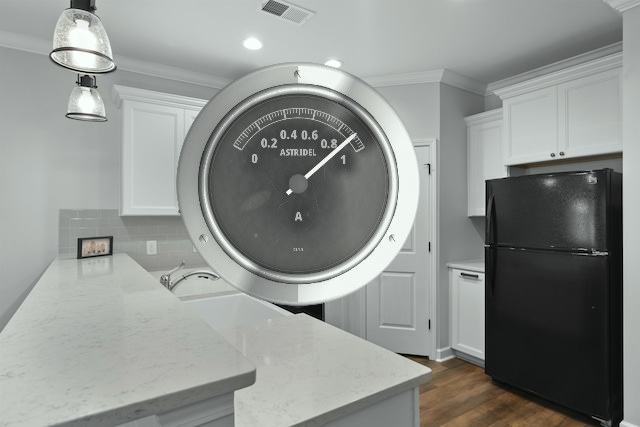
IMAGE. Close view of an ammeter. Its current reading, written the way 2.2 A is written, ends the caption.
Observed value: 0.9 A
